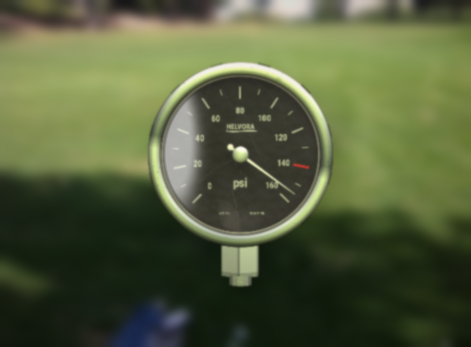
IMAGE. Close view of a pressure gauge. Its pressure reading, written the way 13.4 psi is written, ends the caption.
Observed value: 155 psi
